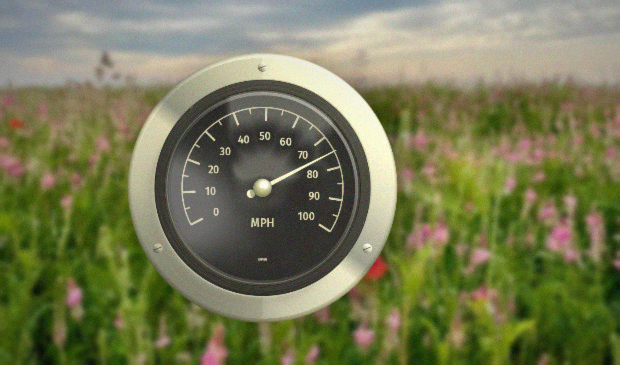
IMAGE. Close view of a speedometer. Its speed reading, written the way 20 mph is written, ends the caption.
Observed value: 75 mph
